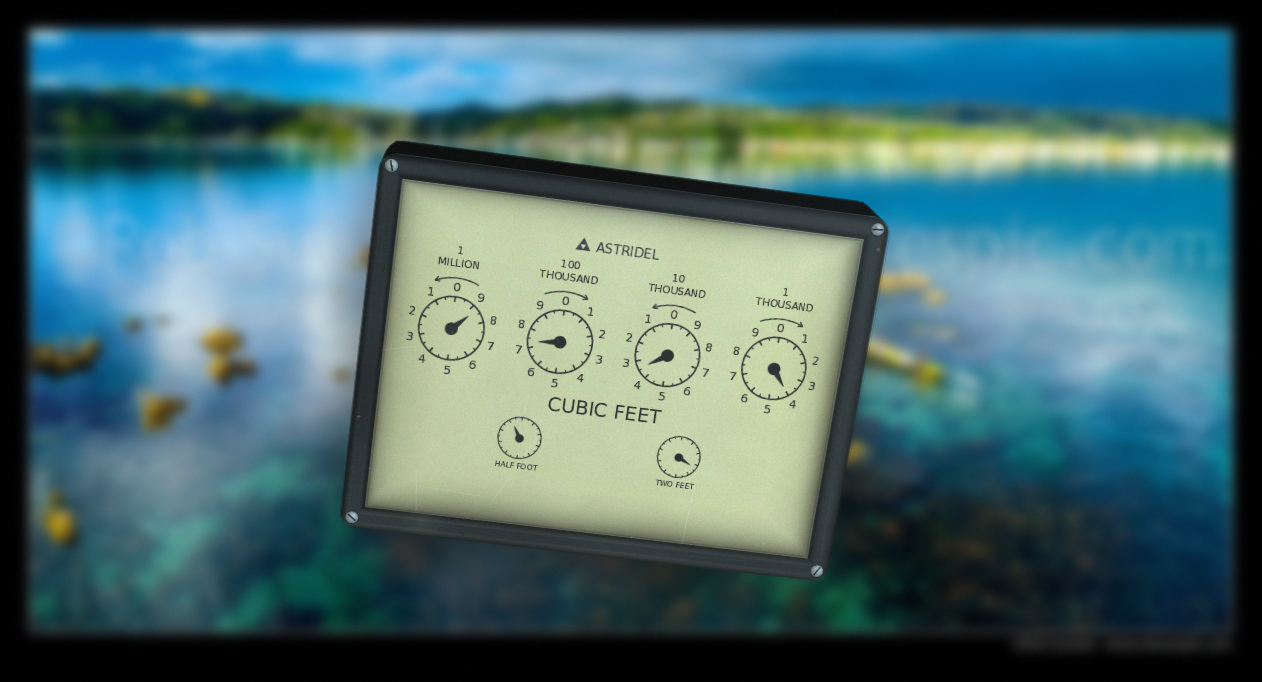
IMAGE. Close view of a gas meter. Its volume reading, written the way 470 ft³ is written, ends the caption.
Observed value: 873400 ft³
